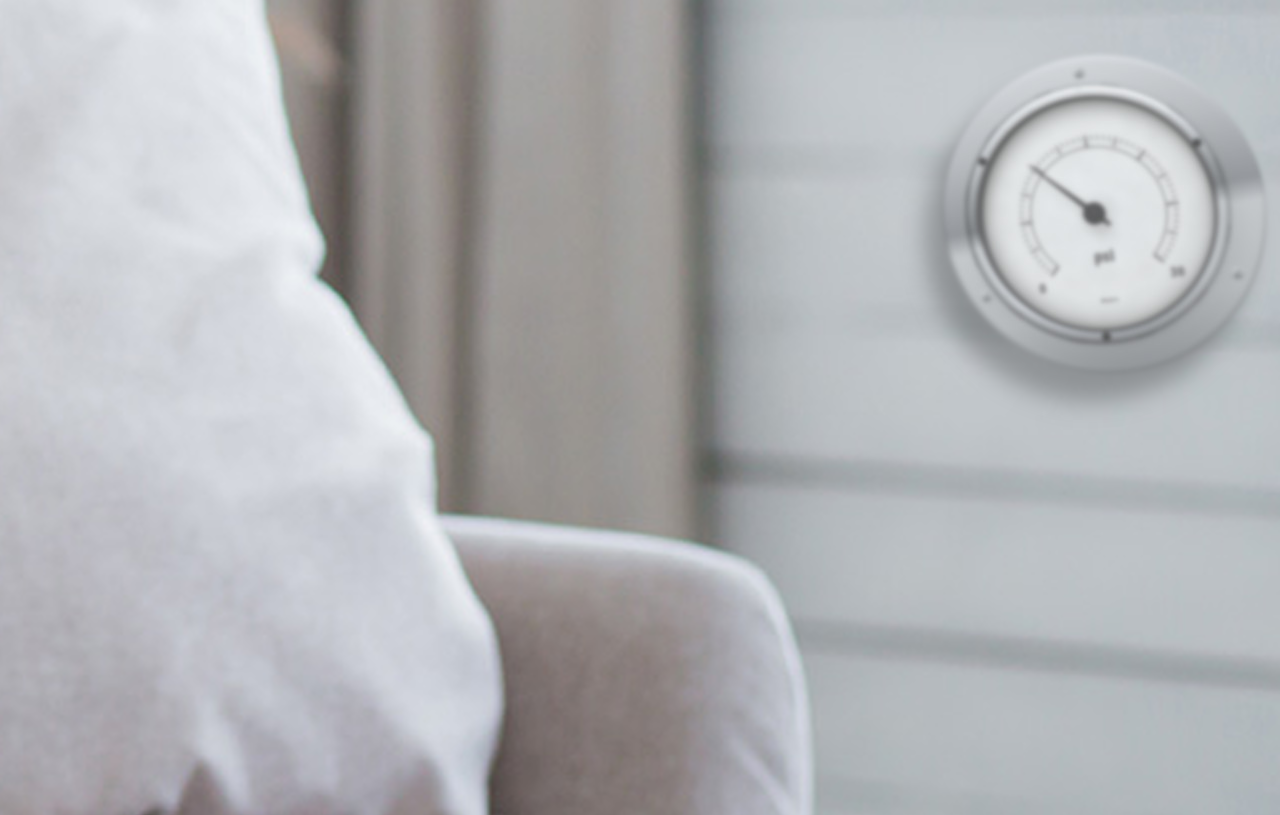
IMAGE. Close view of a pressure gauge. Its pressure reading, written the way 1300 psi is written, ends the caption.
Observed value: 10 psi
